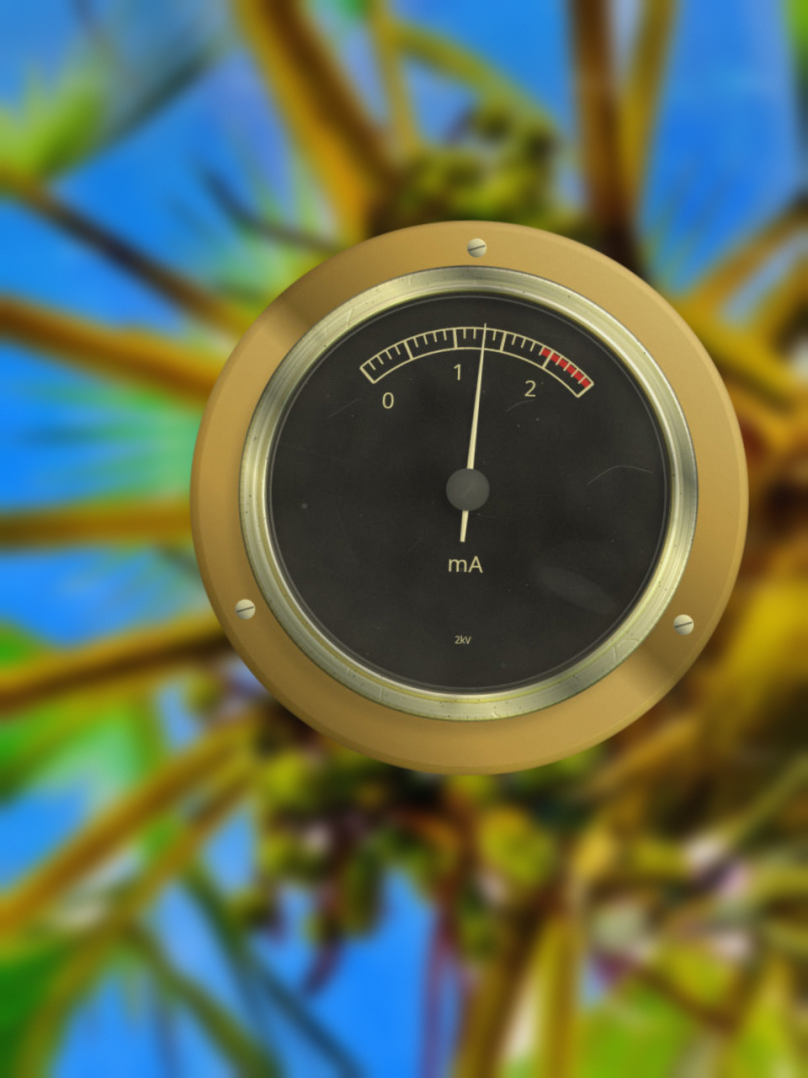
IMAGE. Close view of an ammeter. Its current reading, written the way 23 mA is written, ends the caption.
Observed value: 1.3 mA
